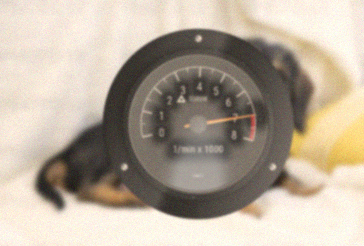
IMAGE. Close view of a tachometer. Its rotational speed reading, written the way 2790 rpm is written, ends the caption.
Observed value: 7000 rpm
